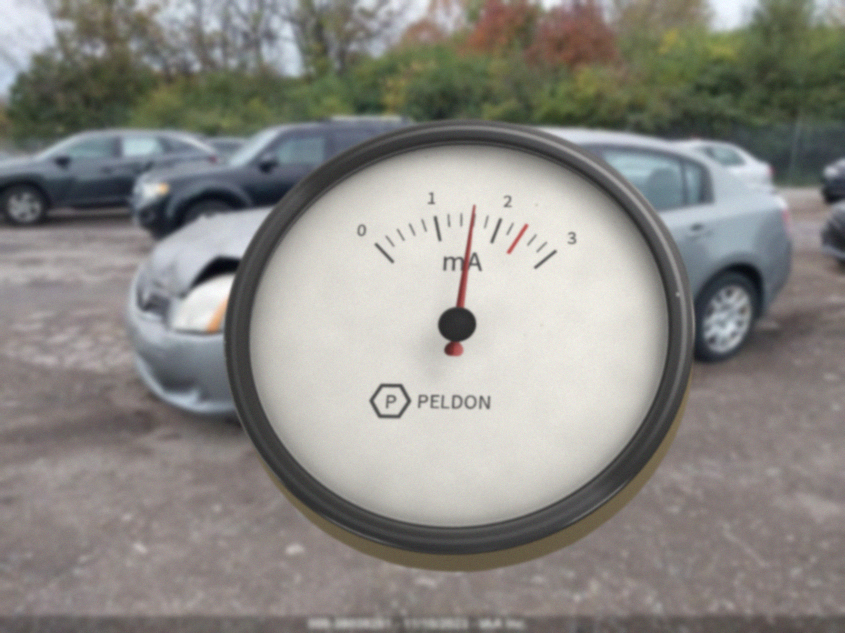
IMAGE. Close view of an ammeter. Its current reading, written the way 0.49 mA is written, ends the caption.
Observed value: 1.6 mA
